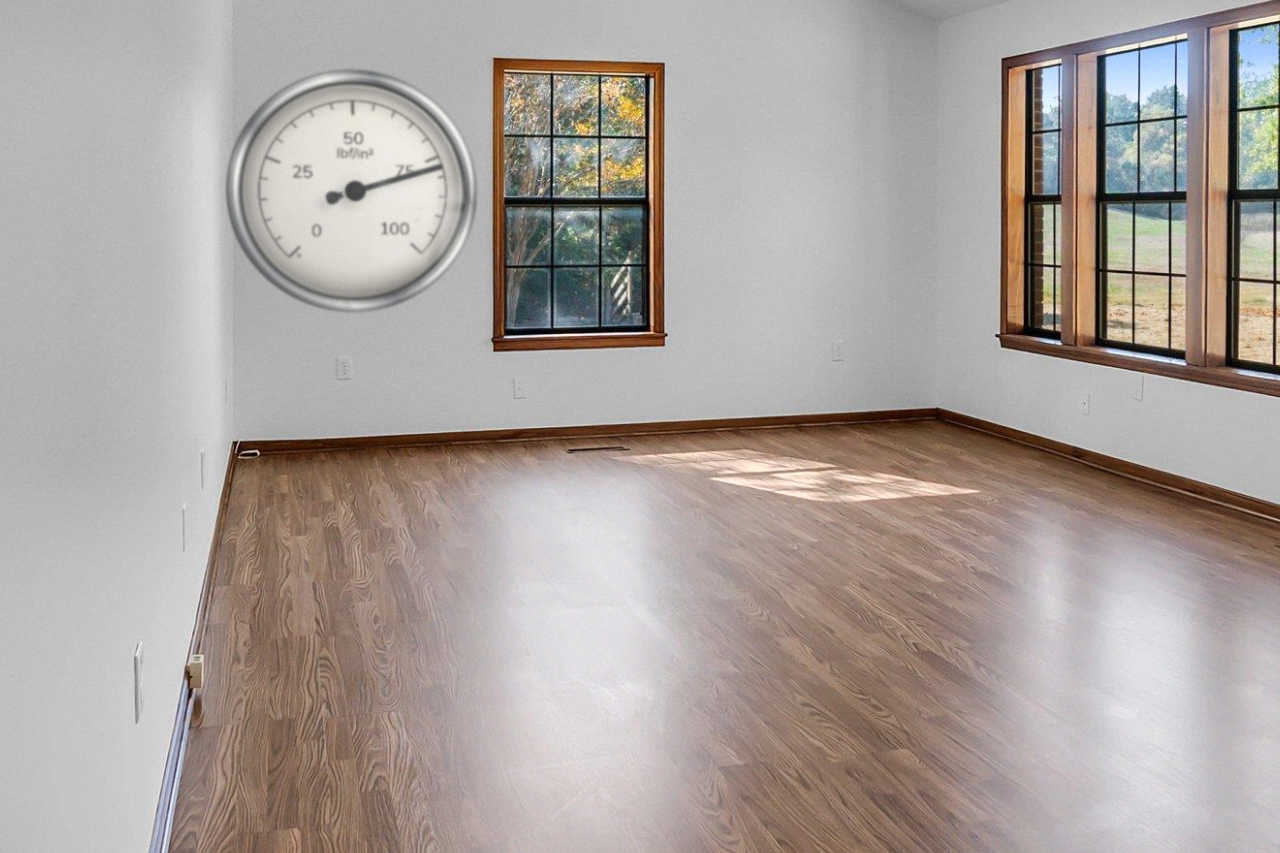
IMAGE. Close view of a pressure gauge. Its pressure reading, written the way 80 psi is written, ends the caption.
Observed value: 77.5 psi
